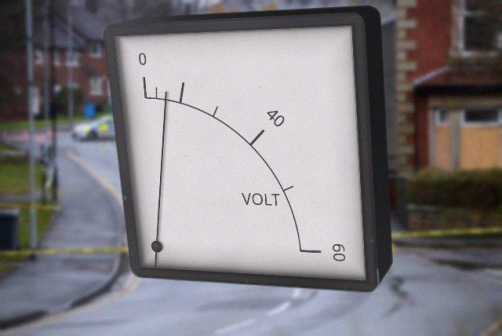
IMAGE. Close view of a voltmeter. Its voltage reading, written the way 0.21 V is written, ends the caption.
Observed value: 15 V
